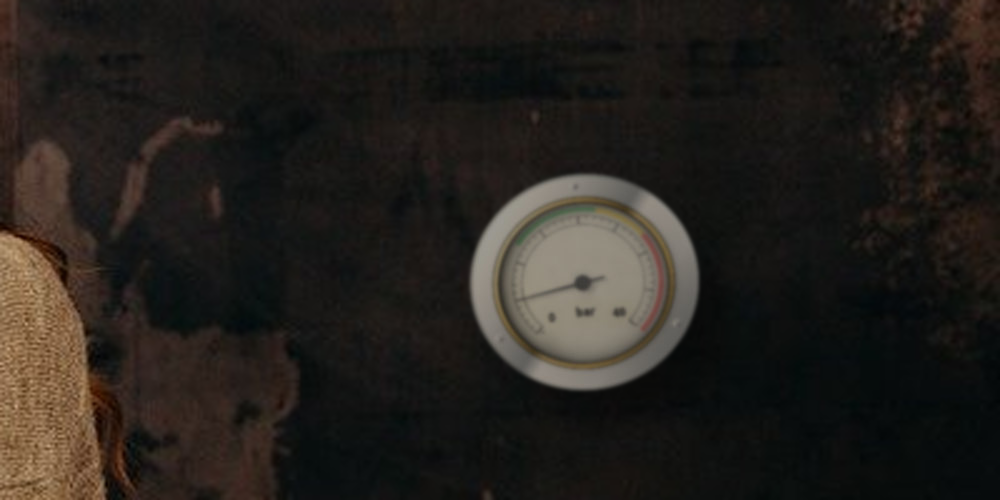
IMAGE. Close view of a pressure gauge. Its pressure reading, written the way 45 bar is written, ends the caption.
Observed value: 5 bar
